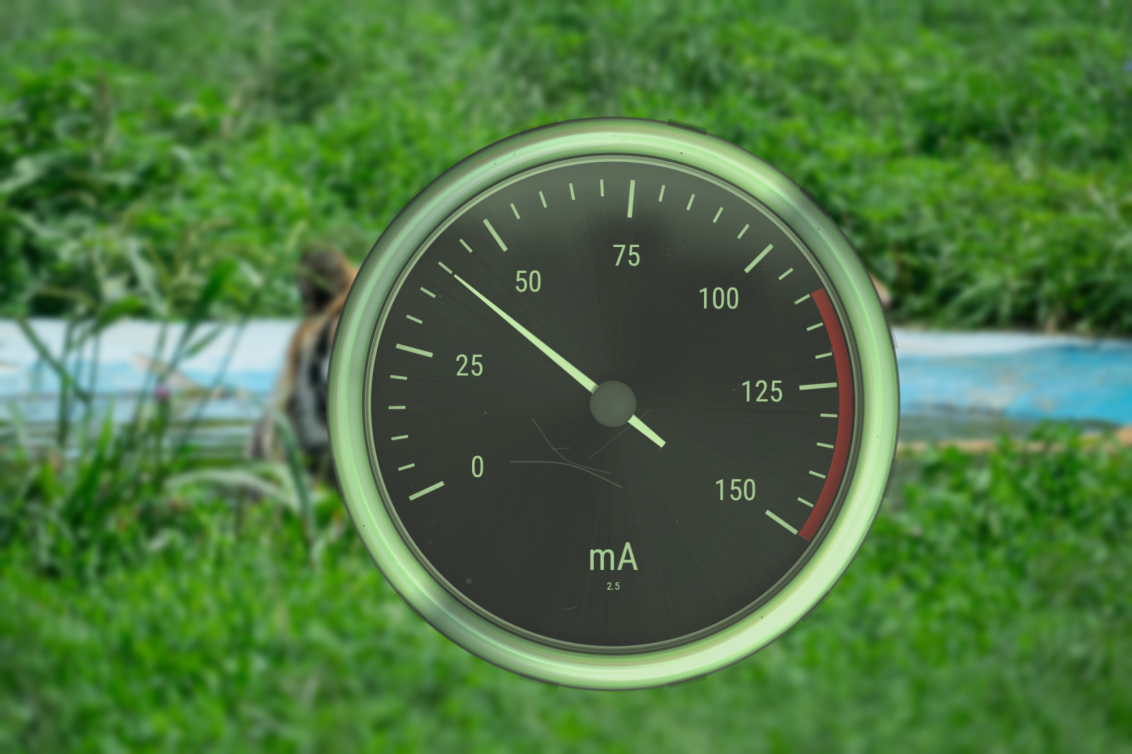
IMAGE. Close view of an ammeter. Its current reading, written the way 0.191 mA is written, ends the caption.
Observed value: 40 mA
